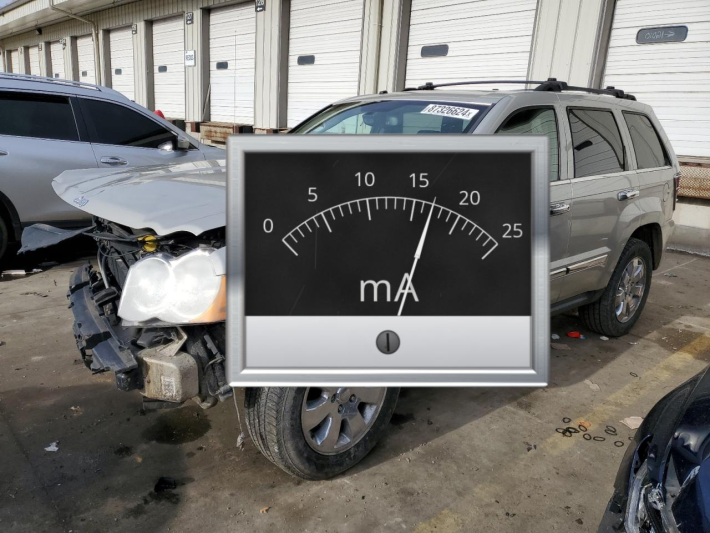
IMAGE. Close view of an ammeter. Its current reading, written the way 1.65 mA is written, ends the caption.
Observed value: 17 mA
